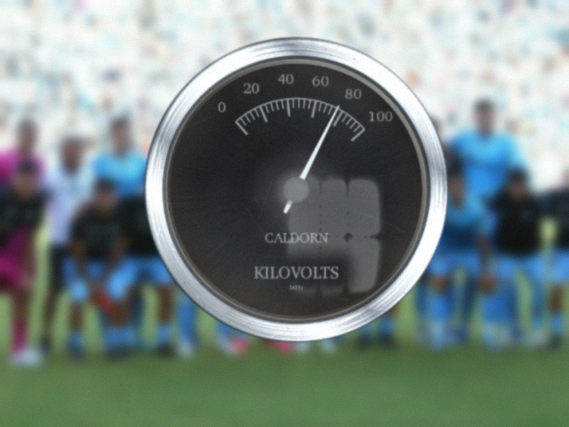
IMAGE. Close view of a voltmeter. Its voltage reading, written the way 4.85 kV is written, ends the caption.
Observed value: 76 kV
